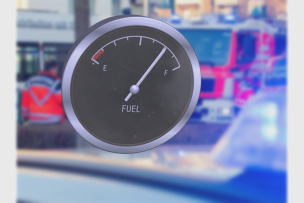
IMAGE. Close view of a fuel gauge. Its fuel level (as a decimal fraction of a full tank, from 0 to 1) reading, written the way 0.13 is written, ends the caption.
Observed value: 0.75
